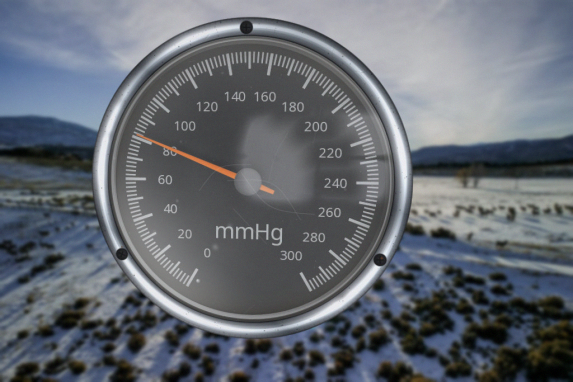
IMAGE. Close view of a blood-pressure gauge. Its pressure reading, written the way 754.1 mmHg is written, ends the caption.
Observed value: 82 mmHg
